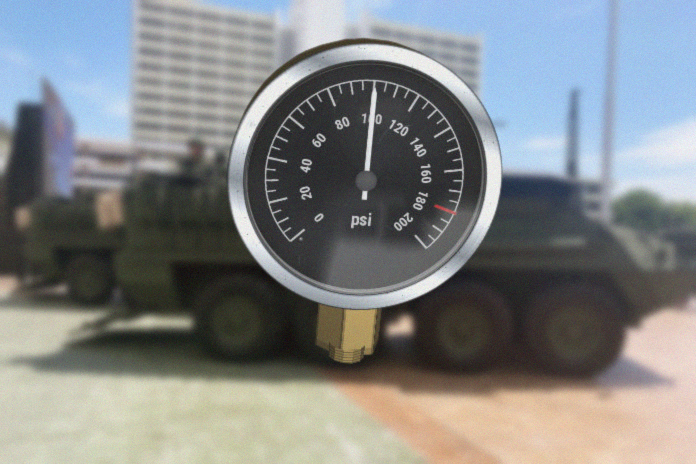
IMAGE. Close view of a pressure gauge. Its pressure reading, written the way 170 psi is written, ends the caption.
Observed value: 100 psi
